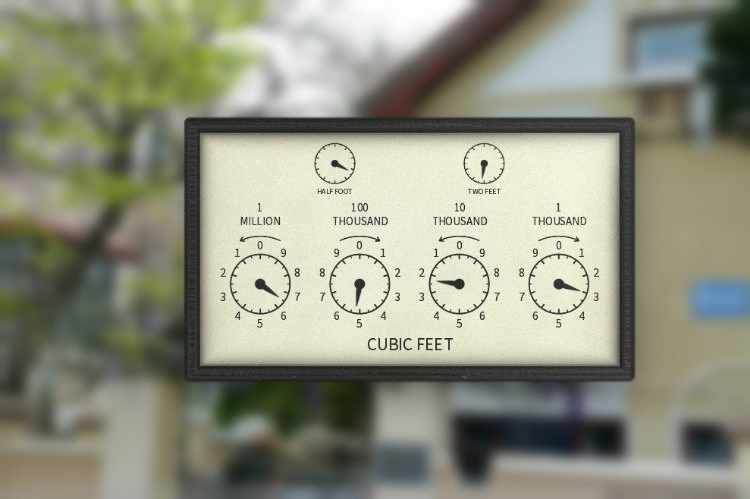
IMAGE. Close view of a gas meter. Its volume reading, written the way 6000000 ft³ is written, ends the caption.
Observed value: 652300 ft³
